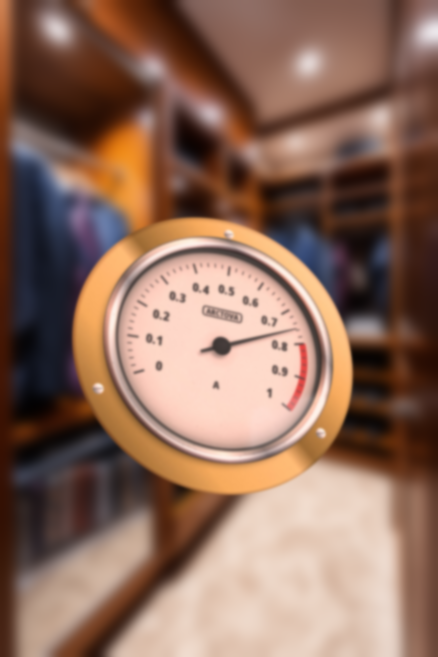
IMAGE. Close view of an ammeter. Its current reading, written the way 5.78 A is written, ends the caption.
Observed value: 0.76 A
